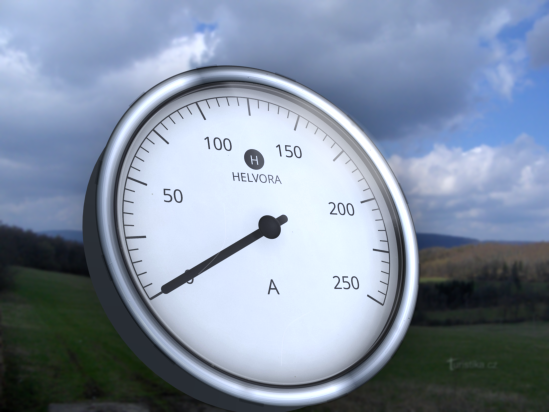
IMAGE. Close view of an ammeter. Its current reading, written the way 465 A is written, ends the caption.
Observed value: 0 A
